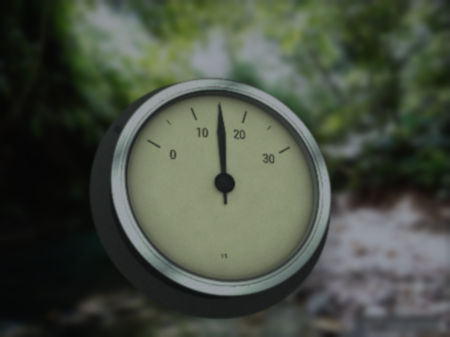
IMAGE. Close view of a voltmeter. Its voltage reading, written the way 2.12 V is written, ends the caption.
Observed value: 15 V
